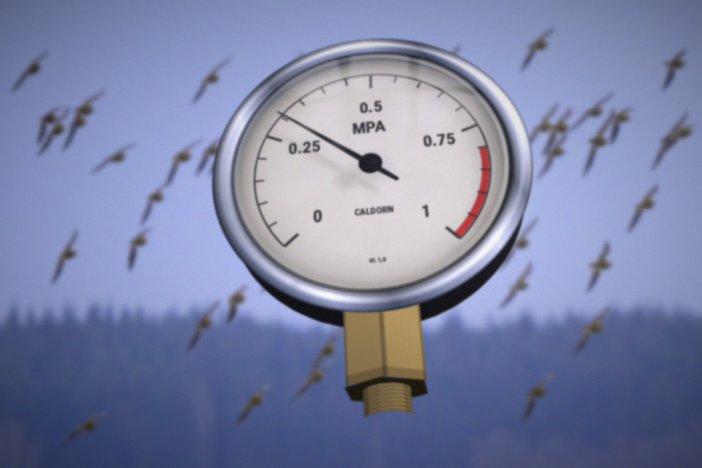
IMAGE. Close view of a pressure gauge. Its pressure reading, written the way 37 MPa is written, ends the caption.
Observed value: 0.3 MPa
